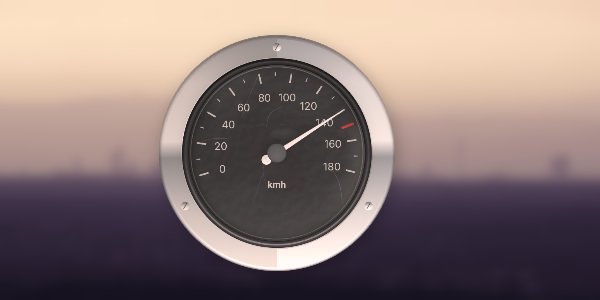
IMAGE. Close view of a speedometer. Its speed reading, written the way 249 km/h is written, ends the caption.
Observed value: 140 km/h
